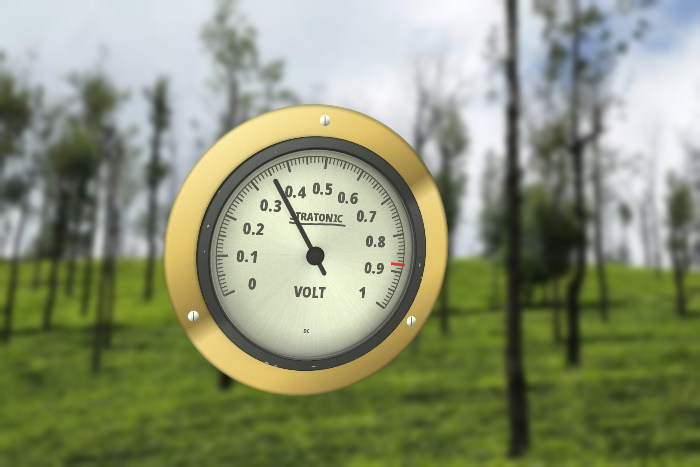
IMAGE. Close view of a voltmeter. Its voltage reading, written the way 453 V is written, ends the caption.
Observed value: 0.35 V
